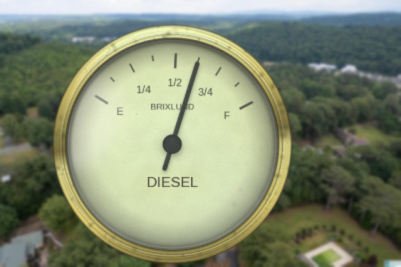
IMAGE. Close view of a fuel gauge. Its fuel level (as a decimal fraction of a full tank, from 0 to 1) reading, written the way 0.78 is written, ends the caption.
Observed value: 0.625
